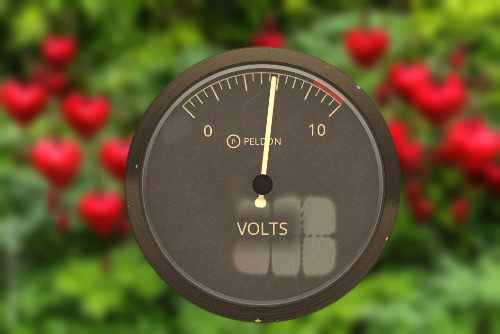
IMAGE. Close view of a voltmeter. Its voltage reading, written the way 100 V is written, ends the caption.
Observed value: 5.75 V
